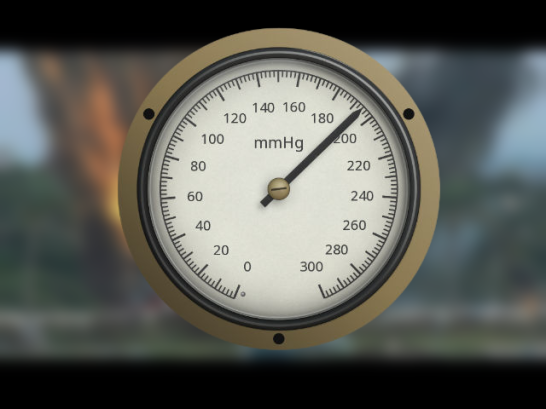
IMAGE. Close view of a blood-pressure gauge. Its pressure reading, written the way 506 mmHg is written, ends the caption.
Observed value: 194 mmHg
